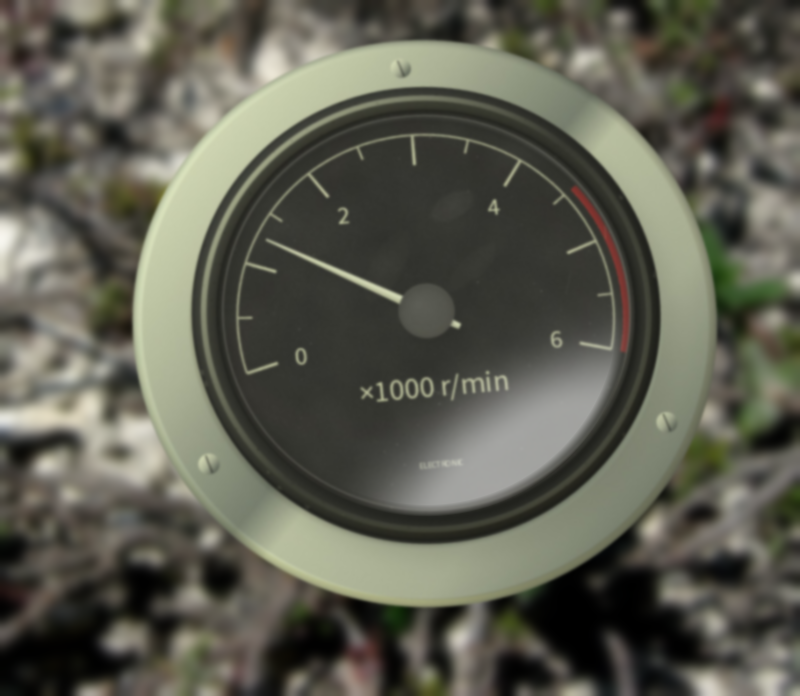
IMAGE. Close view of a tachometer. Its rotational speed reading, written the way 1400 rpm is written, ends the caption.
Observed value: 1250 rpm
